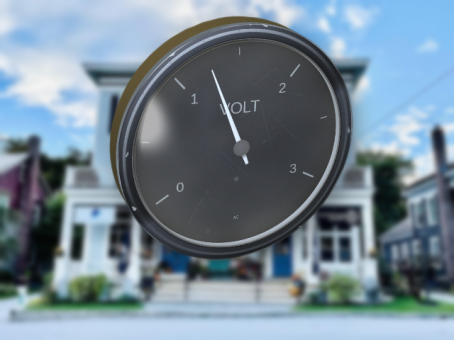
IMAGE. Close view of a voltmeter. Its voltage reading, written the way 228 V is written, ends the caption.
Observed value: 1.25 V
